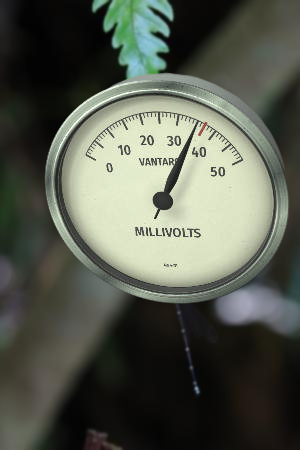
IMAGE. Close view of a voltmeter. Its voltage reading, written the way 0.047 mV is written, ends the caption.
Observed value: 35 mV
